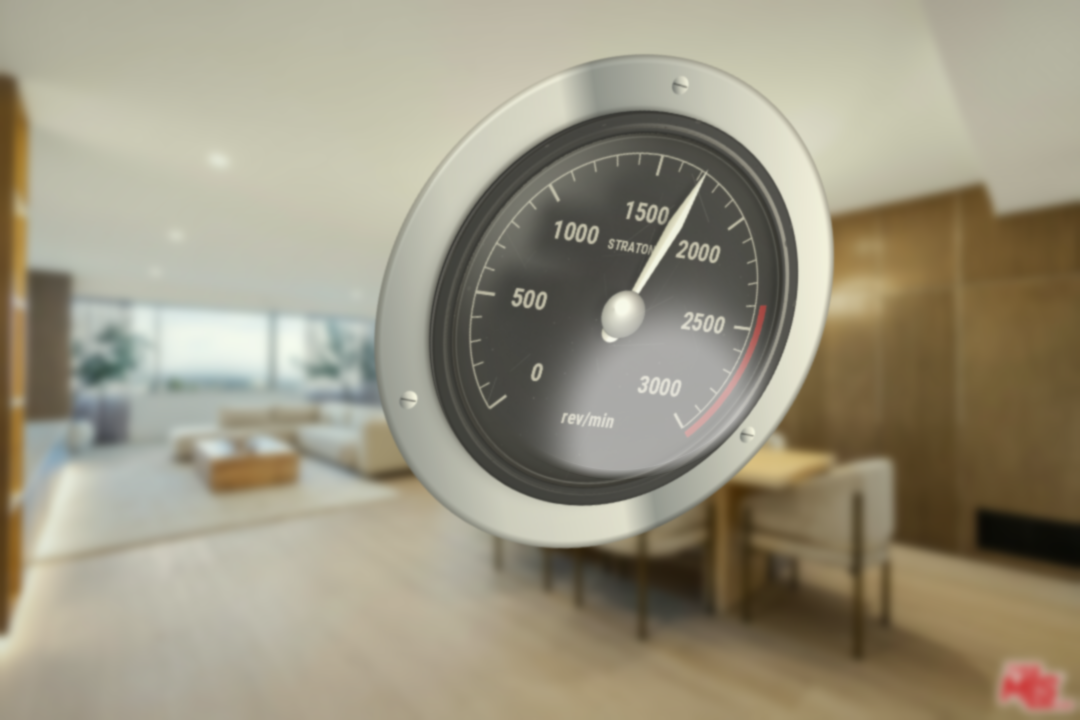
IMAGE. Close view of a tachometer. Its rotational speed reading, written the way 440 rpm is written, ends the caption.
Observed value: 1700 rpm
